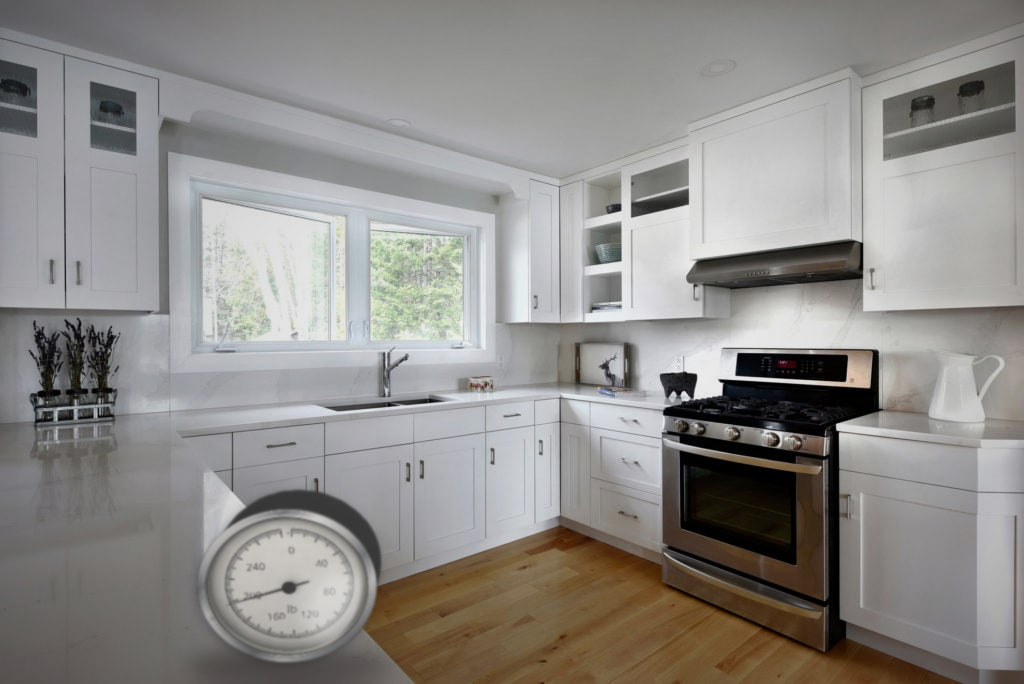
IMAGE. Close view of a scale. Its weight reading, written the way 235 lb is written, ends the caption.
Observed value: 200 lb
